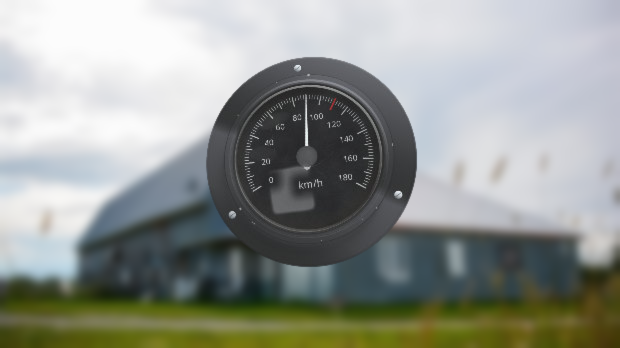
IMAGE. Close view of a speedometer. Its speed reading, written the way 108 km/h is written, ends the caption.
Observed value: 90 km/h
